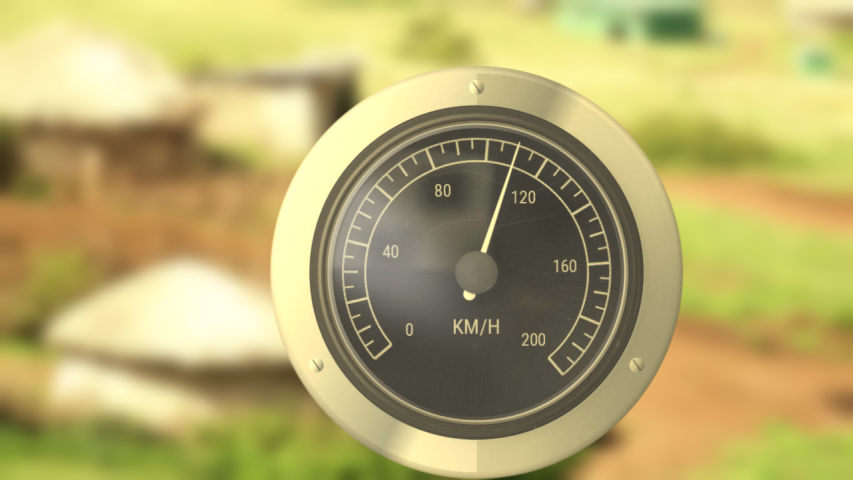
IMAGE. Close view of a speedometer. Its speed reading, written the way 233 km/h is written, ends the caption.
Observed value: 110 km/h
